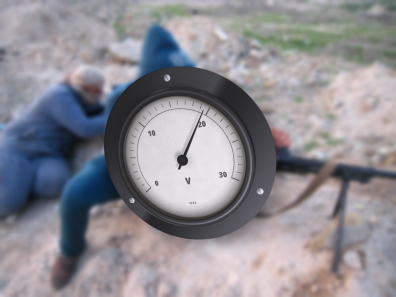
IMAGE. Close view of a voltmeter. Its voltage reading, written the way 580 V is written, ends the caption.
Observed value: 19.5 V
